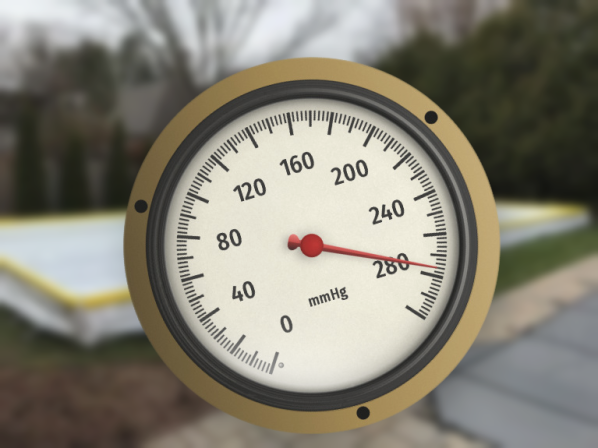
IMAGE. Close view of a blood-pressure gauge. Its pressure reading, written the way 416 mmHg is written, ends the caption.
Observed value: 276 mmHg
